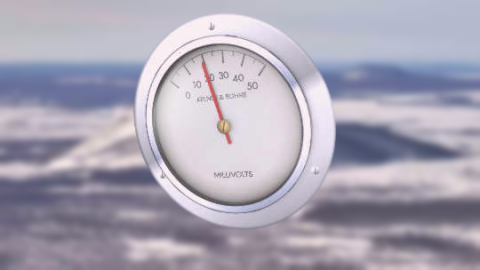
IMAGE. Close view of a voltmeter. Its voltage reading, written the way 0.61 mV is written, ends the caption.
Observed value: 20 mV
